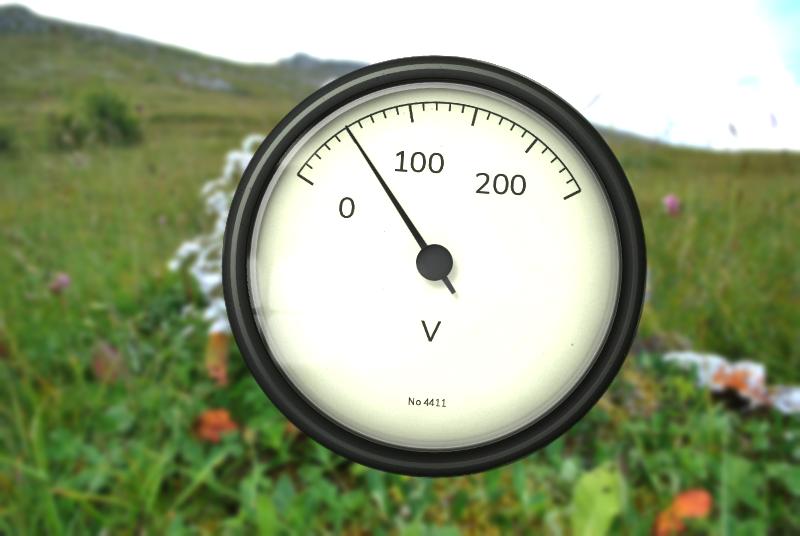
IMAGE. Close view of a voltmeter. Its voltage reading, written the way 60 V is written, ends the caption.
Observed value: 50 V
